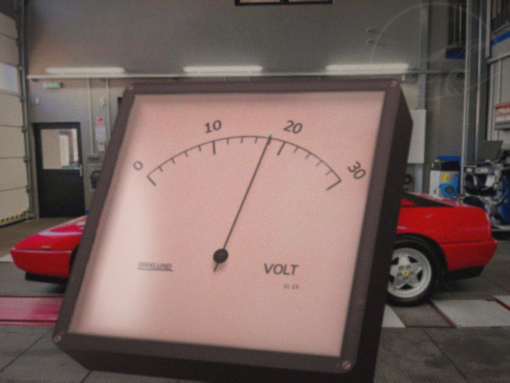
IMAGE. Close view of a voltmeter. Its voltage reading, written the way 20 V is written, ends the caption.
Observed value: 18 V
